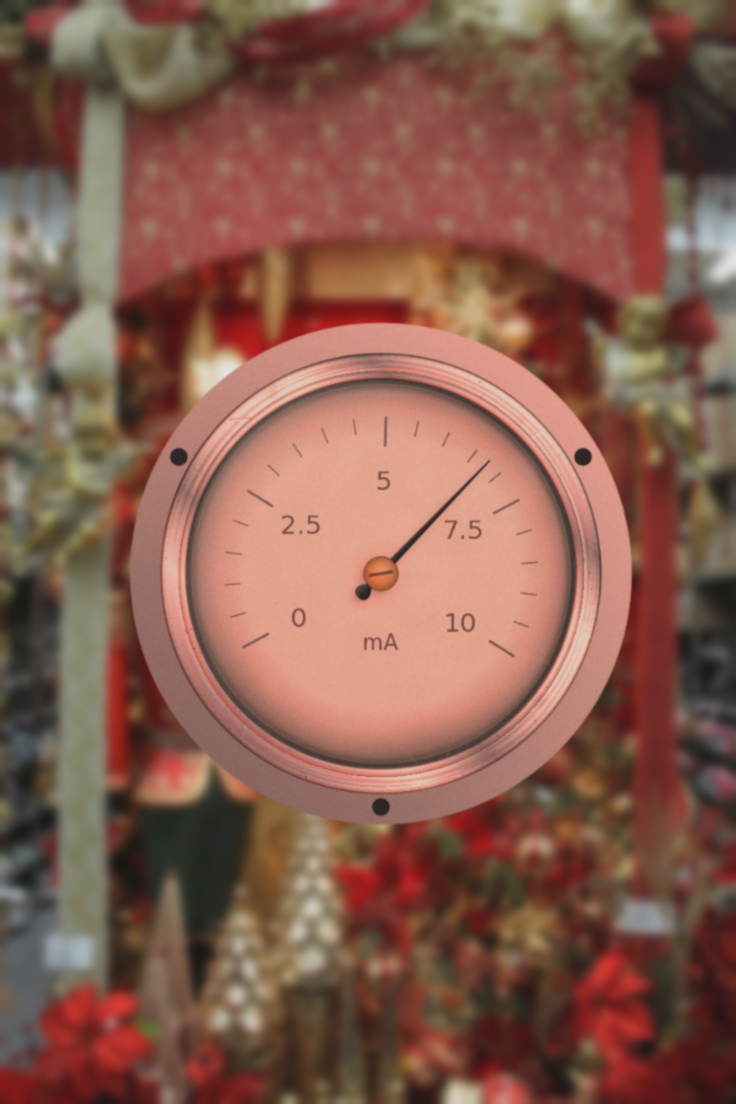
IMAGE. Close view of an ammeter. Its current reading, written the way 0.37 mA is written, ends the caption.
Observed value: 6.75 mA
